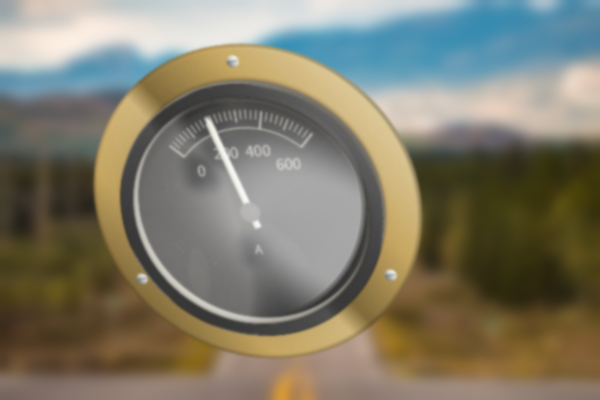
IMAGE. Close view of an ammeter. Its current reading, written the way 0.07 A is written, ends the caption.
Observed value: 200 A
